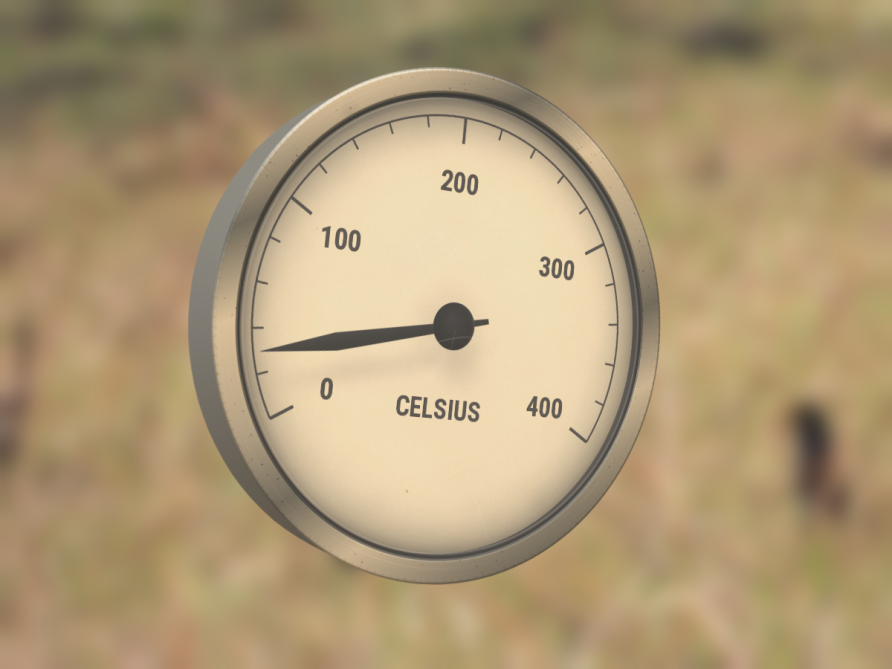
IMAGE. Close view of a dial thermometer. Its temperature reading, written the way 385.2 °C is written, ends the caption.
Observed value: 30 °C
